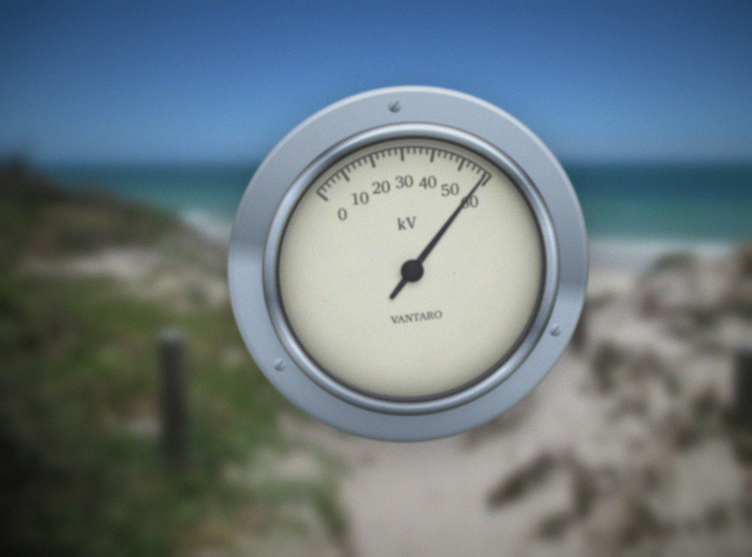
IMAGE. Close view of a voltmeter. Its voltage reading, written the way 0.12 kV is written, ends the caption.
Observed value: 58 kV
